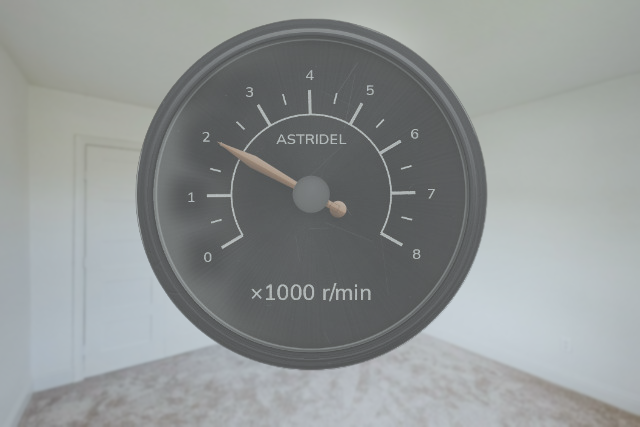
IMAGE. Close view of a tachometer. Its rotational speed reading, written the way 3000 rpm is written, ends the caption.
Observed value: 2000 rpm
